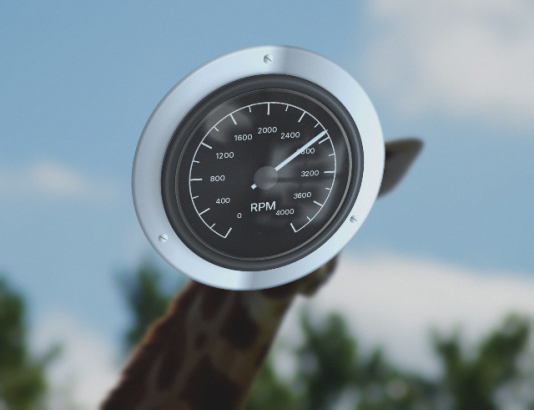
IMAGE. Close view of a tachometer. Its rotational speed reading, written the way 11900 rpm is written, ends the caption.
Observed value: 2700 rpm
